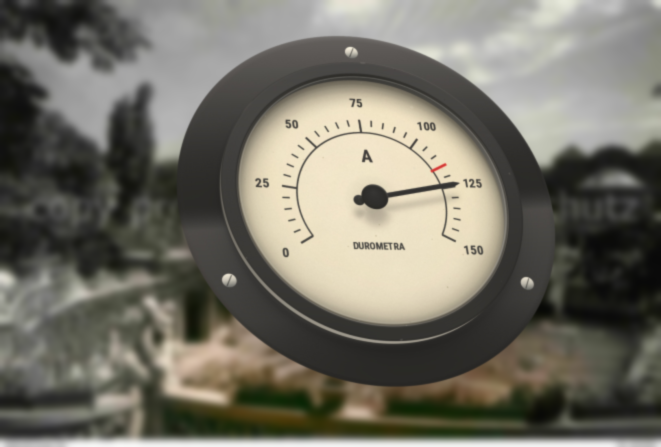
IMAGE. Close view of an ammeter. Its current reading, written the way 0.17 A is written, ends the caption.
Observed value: 125 A
